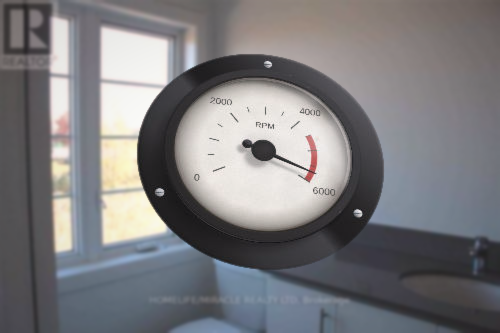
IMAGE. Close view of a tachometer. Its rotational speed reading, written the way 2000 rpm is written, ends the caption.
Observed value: 5750 rpm
